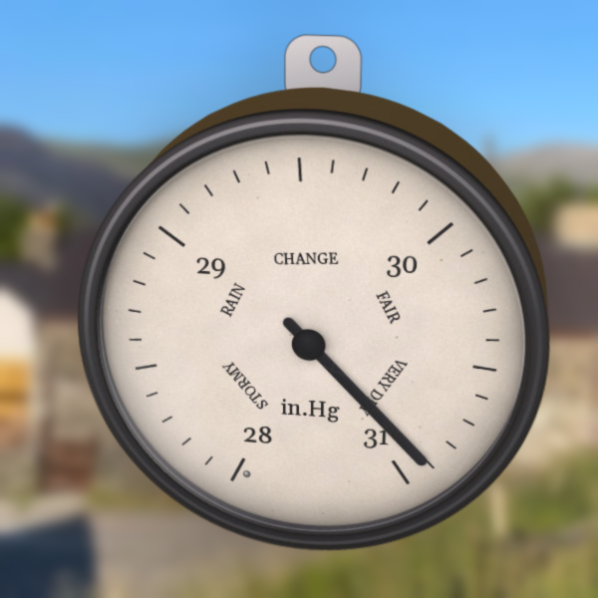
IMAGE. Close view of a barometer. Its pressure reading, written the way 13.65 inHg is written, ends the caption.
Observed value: 30.9 inHg
